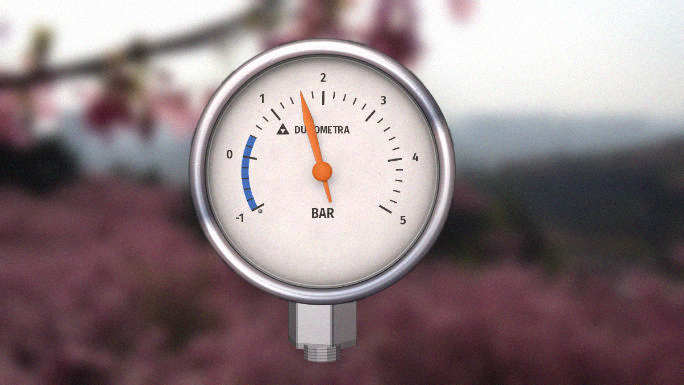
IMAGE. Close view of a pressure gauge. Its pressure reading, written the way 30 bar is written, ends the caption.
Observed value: 1.6 bar
